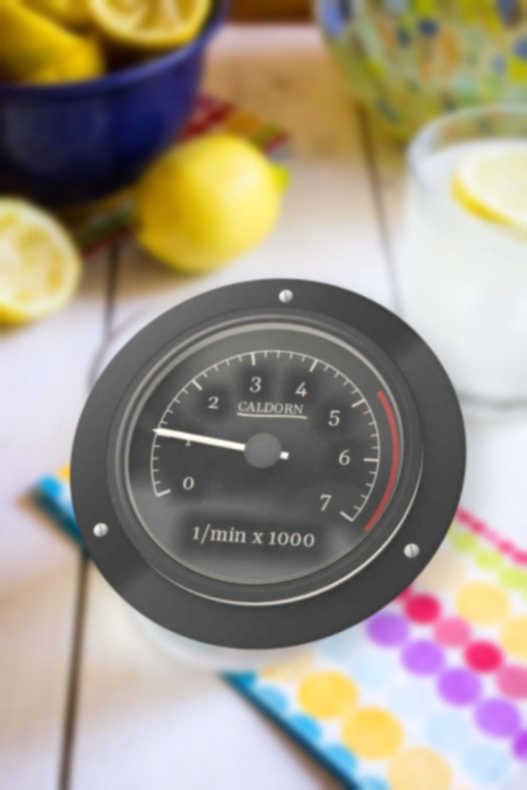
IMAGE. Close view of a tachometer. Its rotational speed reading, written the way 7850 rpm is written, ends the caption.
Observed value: 1000 rpm
